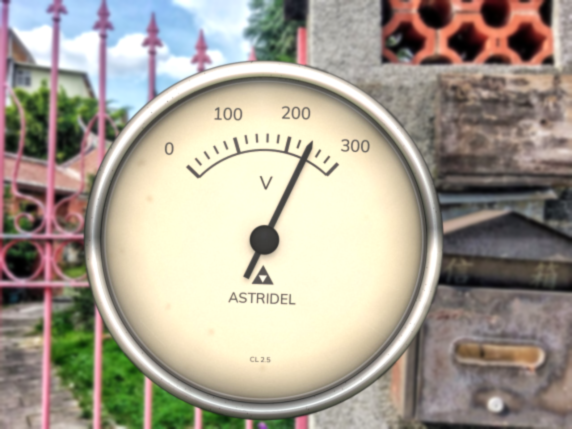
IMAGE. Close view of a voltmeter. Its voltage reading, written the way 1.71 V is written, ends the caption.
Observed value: 240 V
